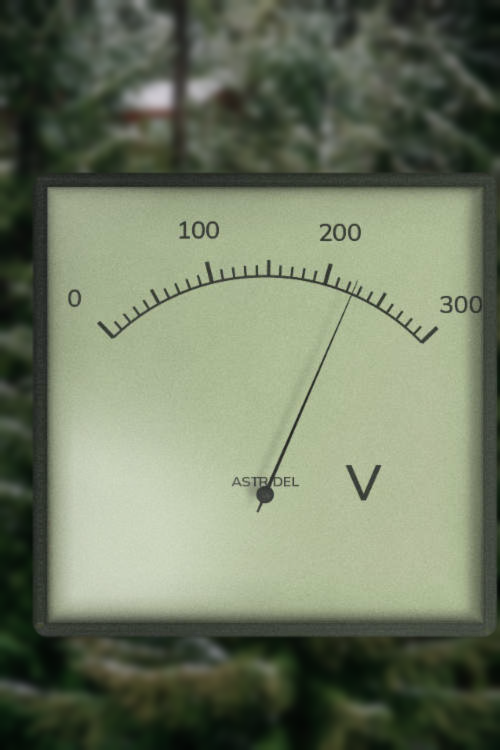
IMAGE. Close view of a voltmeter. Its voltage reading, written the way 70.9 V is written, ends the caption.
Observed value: 225 V
